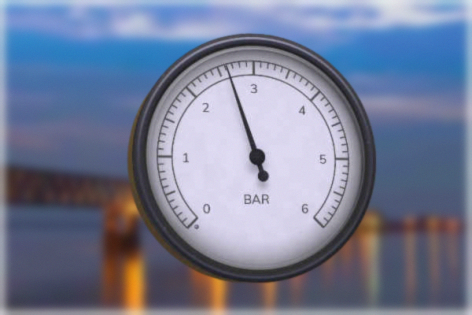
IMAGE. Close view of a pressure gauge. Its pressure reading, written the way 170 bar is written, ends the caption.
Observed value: 2.6 bar
